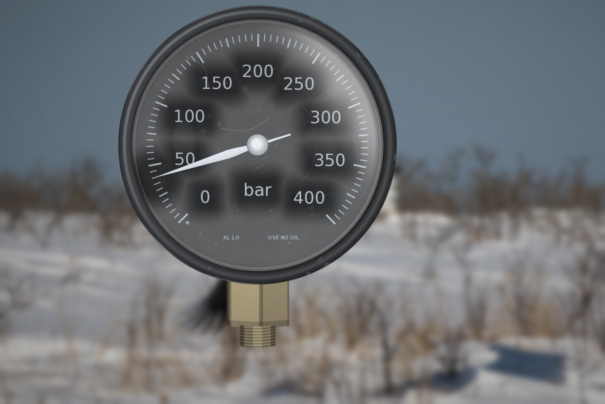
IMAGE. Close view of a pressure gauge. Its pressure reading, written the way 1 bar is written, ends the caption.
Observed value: 40 bar
